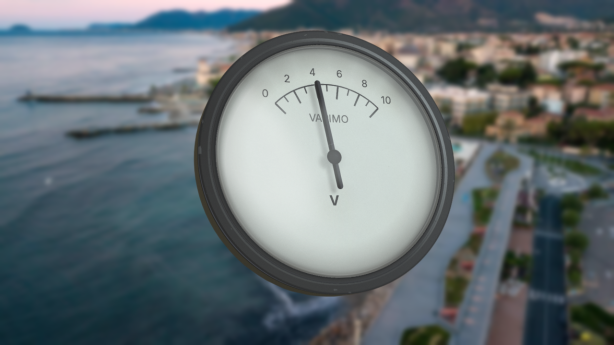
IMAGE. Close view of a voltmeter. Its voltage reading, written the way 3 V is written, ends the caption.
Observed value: 4 V
